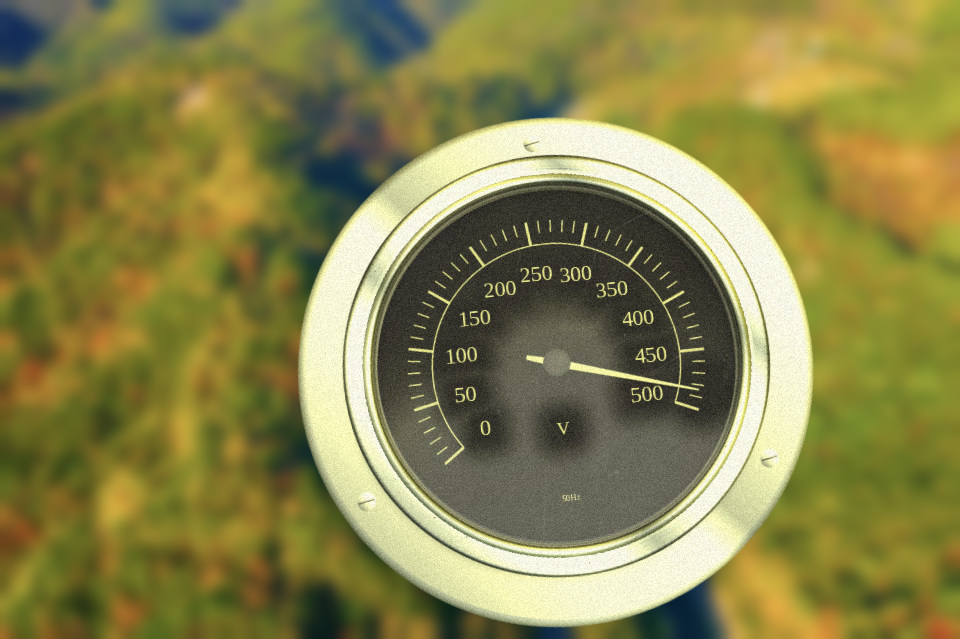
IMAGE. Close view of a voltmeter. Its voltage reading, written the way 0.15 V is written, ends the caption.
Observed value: 485 V
